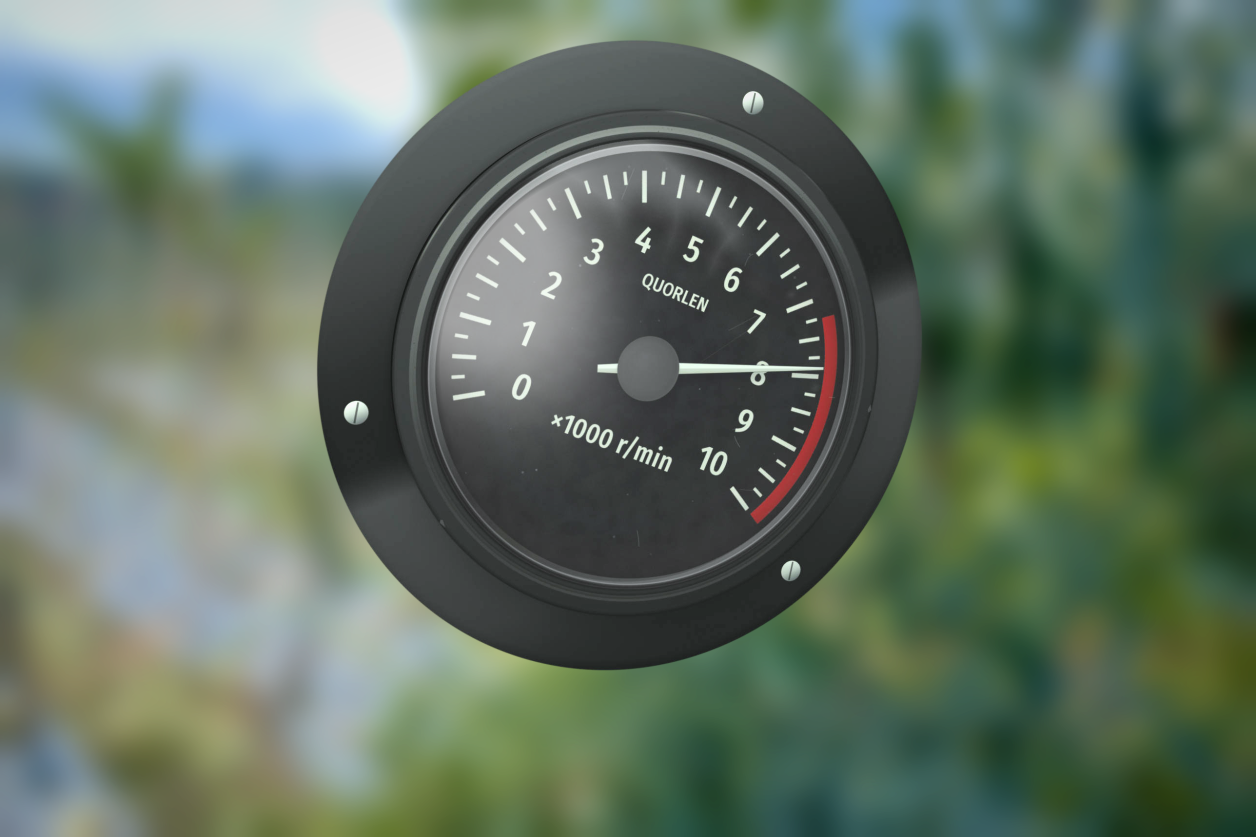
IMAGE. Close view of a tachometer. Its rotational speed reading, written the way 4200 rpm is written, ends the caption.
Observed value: 7875 rpm
